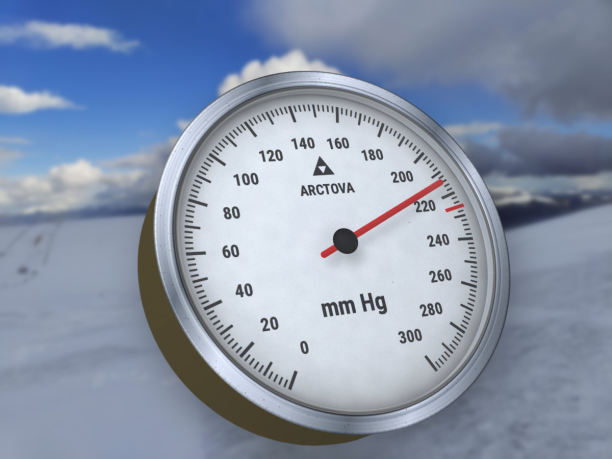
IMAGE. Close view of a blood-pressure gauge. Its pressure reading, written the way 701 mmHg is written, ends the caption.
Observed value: 214 mmHg
